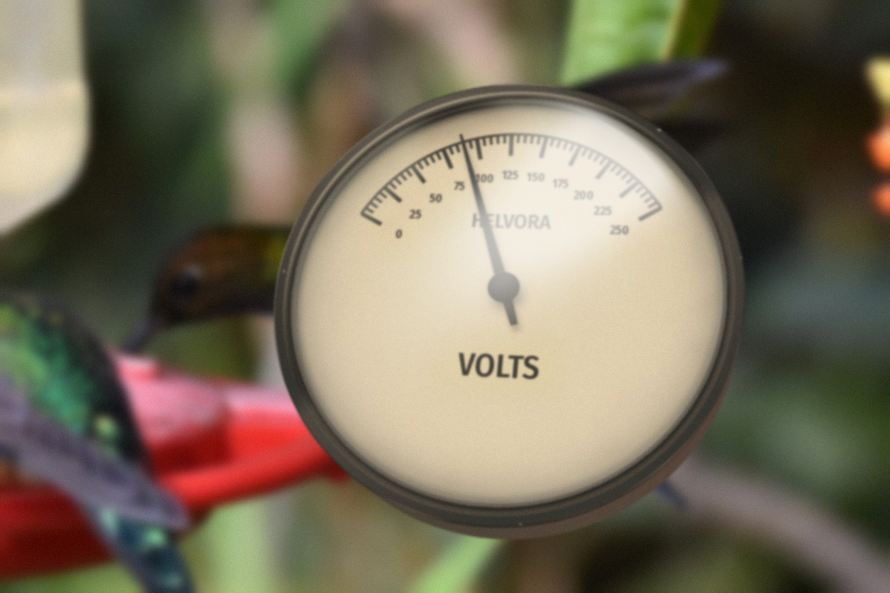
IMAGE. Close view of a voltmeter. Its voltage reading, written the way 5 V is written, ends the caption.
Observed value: 90 V
